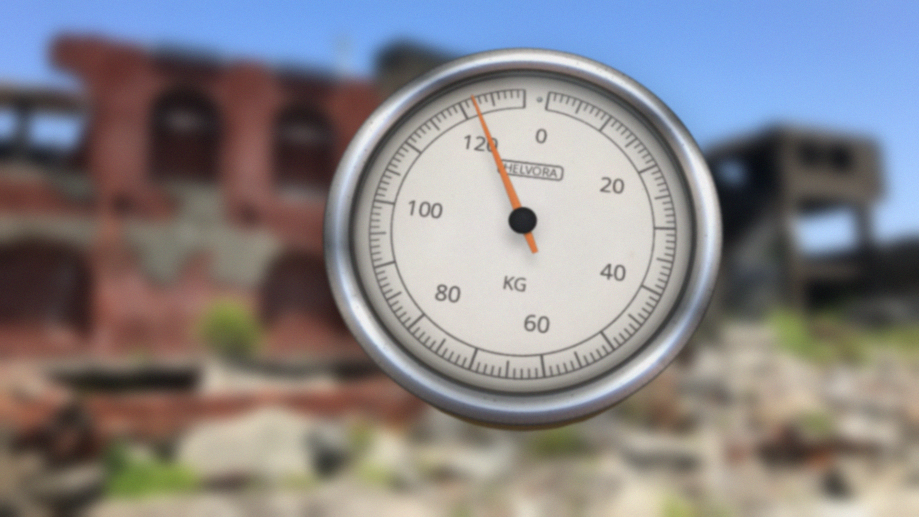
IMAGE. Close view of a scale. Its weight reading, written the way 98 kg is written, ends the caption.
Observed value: 122 kg
